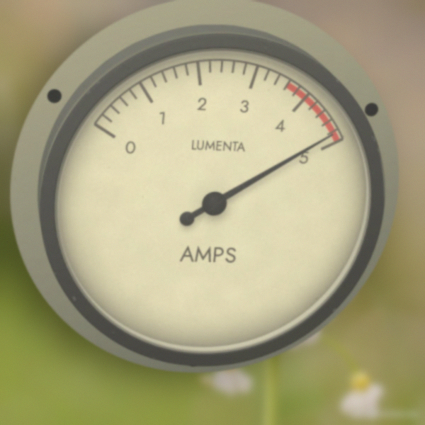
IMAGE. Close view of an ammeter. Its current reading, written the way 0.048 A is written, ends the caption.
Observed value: 4.8 A
